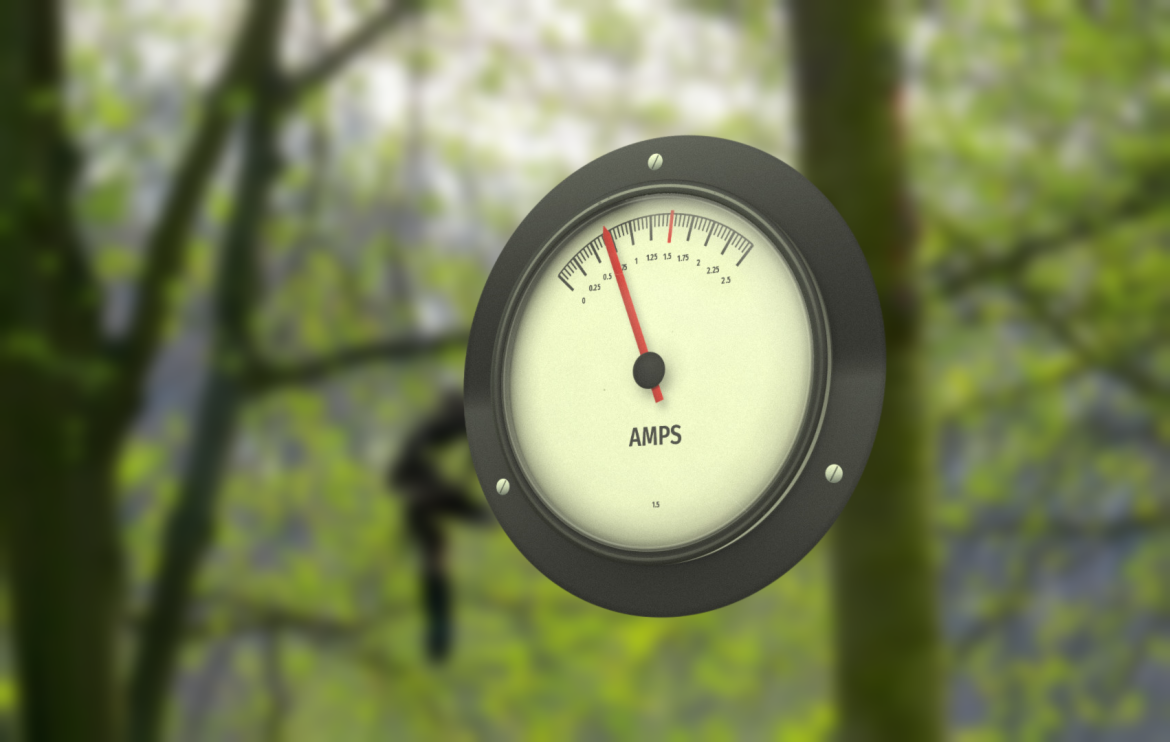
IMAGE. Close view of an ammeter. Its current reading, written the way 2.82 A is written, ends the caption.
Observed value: 0.75 A
